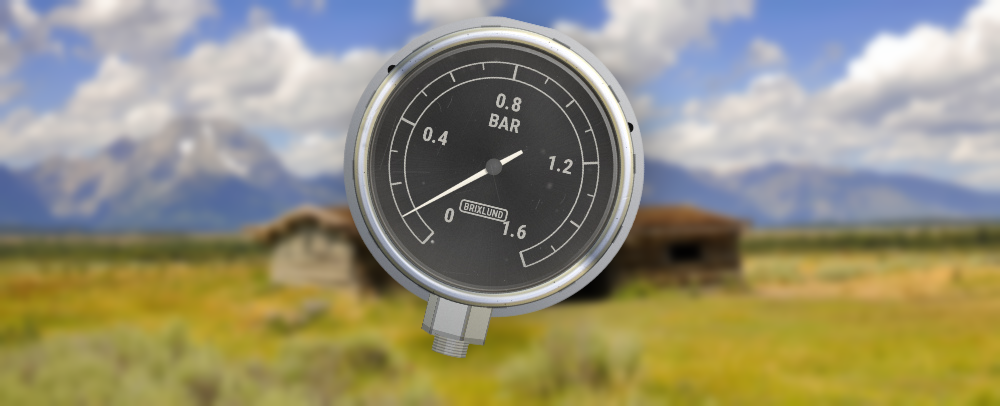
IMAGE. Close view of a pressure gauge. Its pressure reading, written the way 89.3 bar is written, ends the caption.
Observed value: 0.1 bar
